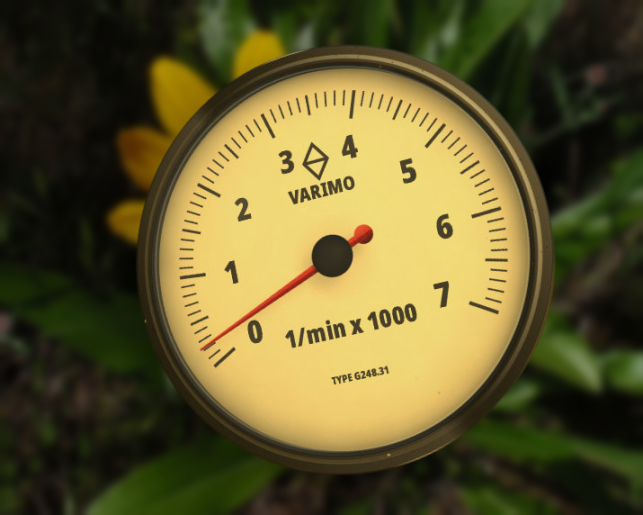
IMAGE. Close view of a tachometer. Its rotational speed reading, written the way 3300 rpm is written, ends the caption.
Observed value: 200 rpm
